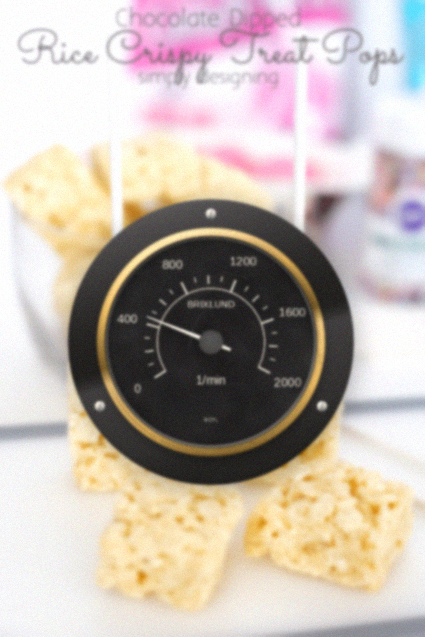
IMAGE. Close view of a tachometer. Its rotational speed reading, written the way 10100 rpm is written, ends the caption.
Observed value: 450 rpm
